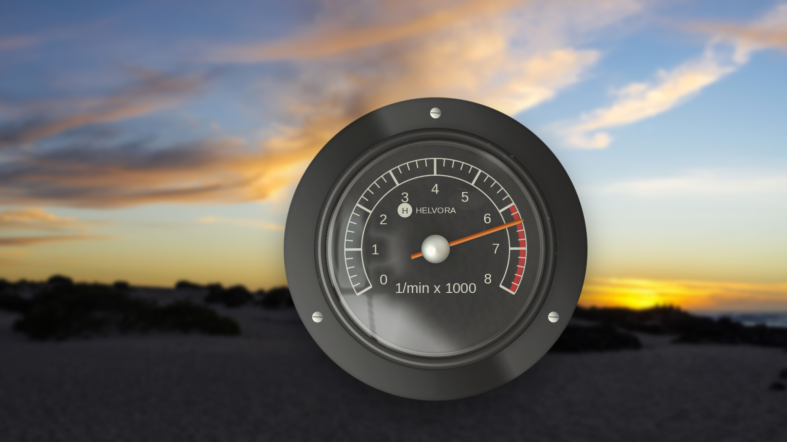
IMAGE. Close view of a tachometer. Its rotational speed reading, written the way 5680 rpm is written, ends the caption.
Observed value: 6400 rpm
